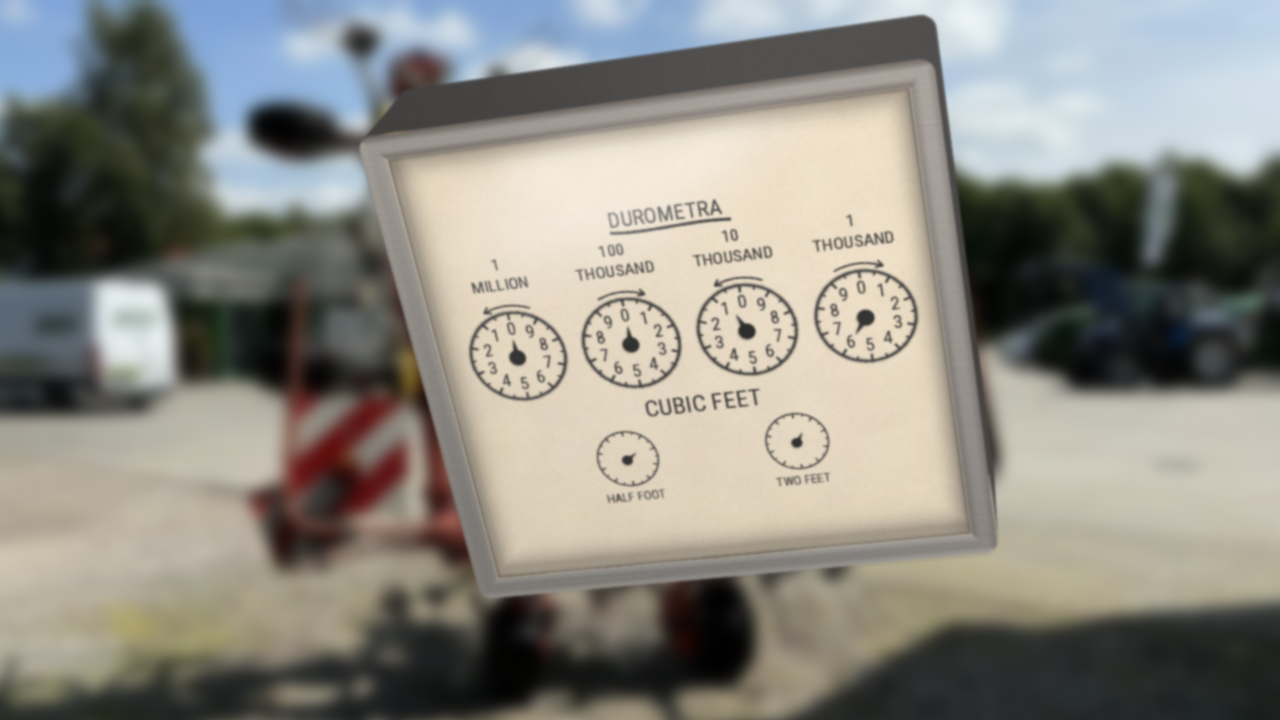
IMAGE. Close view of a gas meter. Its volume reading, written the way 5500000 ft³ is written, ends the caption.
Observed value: 600 ft³
